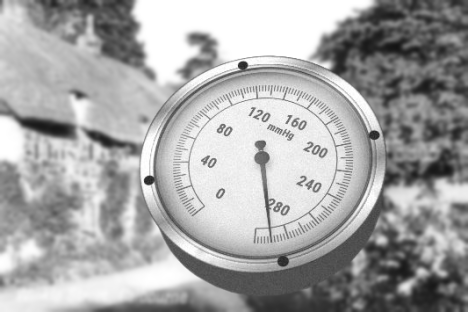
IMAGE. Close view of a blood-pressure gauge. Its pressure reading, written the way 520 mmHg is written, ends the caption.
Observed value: 290 mmHg
